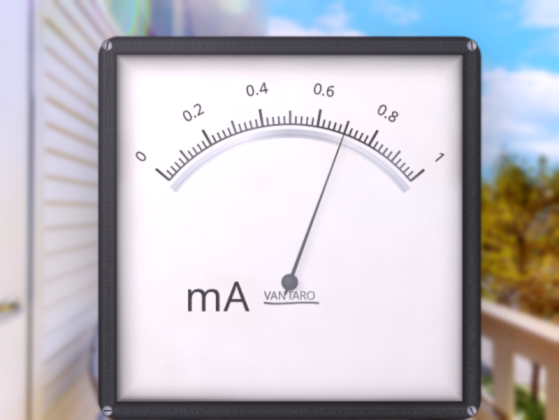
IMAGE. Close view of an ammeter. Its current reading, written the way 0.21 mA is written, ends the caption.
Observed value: 0.7 mA
